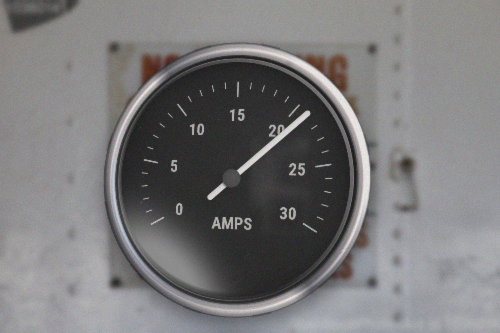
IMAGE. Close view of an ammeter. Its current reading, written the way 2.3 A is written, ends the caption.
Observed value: 21 A
